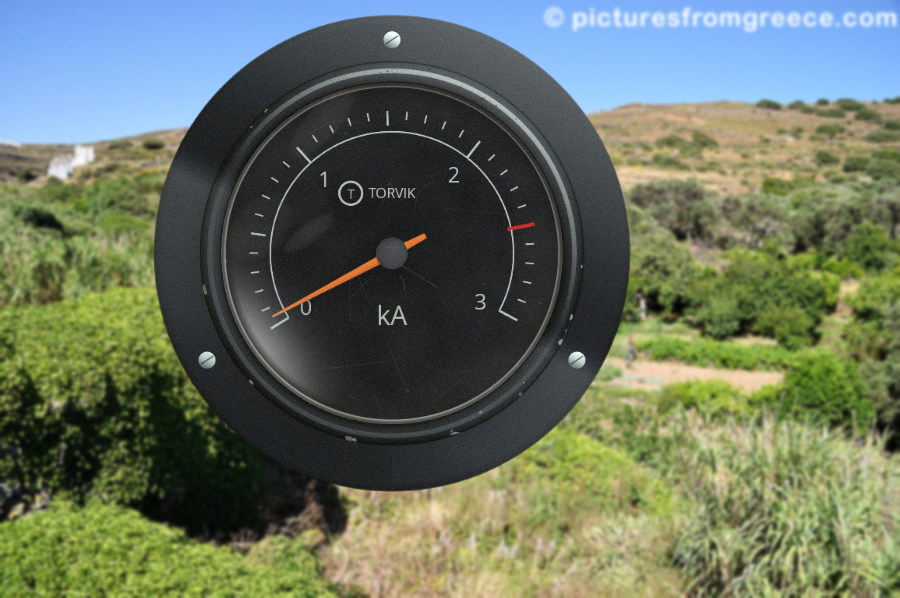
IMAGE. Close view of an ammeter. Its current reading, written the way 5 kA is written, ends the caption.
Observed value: 0.05 kA
